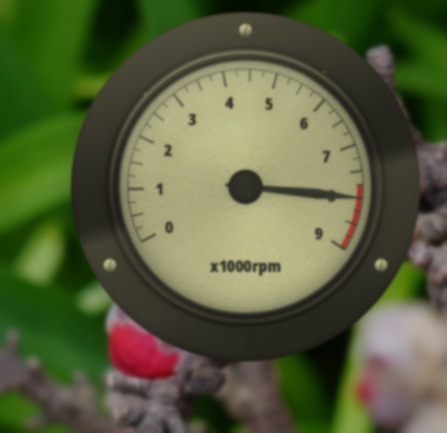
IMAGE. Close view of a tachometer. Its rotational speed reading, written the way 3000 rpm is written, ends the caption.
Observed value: 8000 rpm
